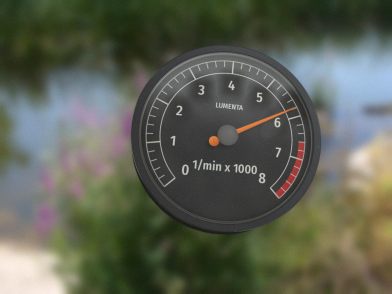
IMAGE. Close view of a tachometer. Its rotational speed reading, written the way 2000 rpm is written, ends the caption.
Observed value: 5800 rpm
